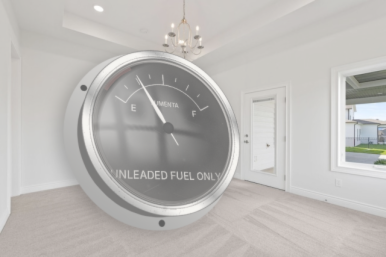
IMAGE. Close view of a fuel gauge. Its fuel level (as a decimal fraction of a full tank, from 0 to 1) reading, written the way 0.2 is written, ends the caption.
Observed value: 0.25
